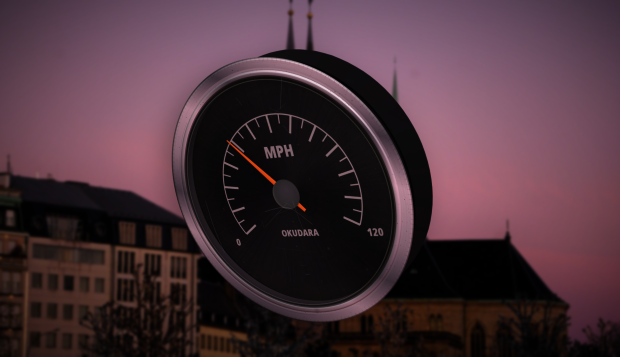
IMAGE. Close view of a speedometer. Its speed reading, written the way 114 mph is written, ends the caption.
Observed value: 40 mph
